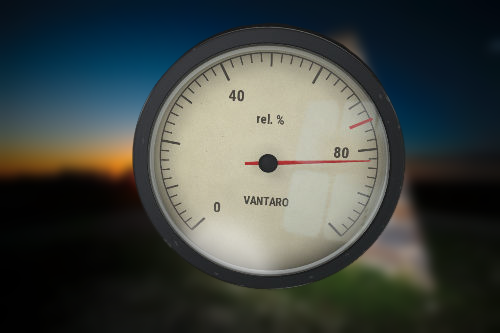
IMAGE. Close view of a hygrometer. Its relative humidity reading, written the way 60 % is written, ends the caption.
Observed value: 82 %
